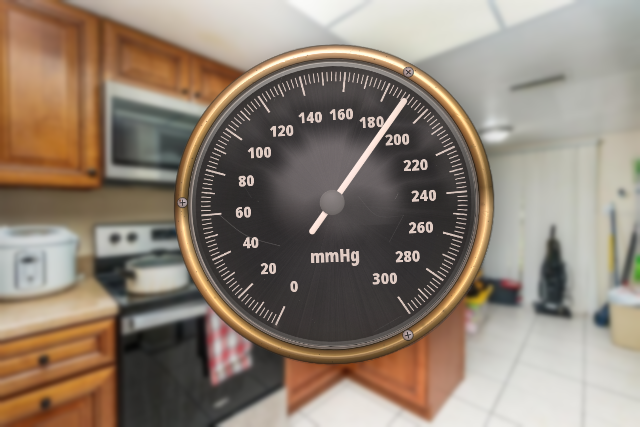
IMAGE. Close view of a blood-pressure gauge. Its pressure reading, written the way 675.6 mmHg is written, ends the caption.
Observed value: 190 mmHg
